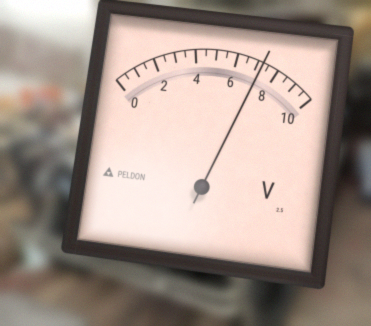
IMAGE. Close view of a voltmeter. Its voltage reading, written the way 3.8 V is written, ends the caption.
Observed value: 7.25 V
